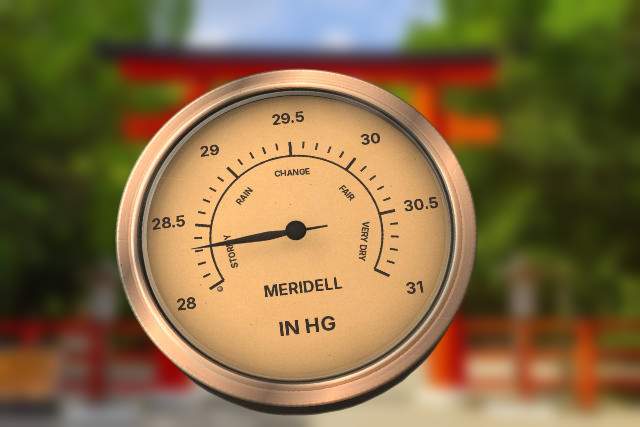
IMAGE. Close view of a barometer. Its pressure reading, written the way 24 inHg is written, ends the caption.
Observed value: 28.3 inHg
